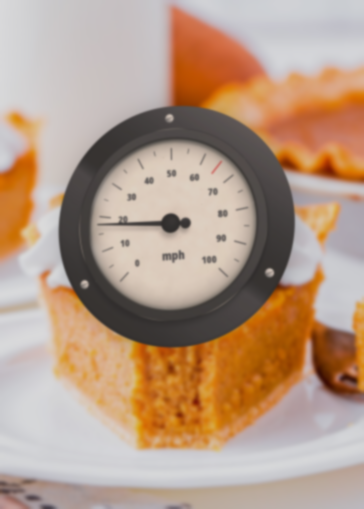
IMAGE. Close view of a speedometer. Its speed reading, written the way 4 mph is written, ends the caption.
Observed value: 17.5 mph
